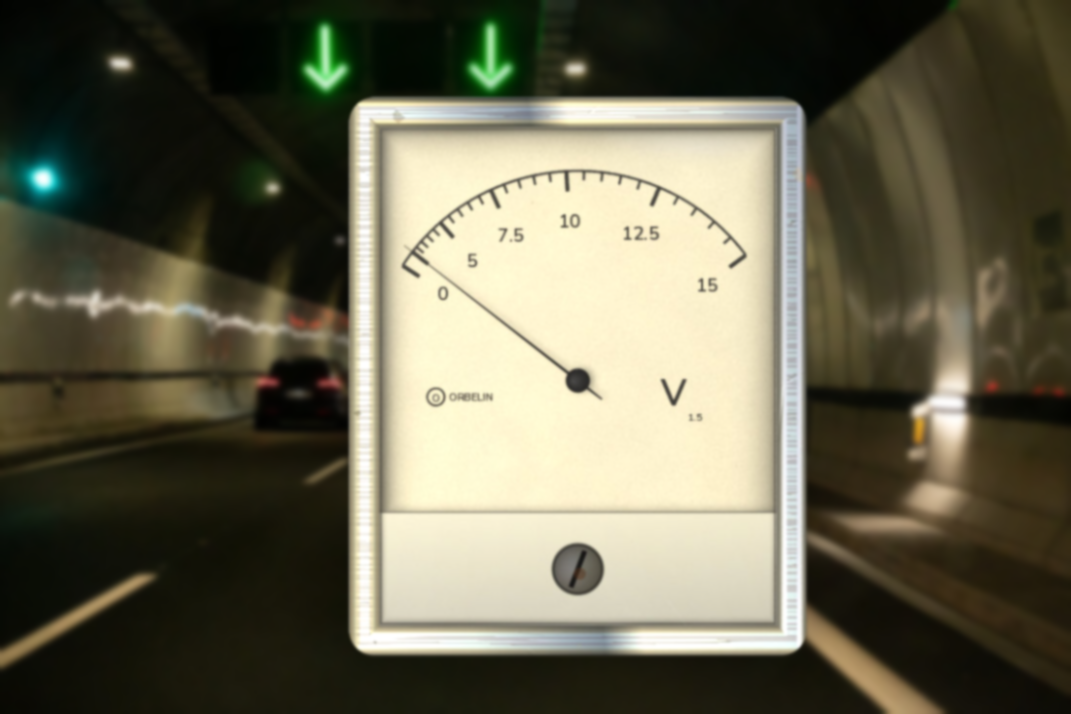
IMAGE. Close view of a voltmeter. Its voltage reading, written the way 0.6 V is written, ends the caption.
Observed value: 2.5 V
